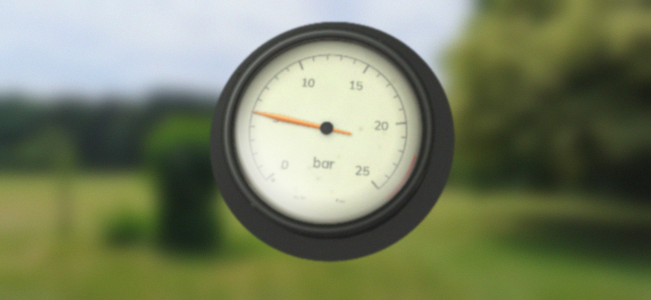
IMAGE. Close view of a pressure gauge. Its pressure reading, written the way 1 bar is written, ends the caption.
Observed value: 5 bar
